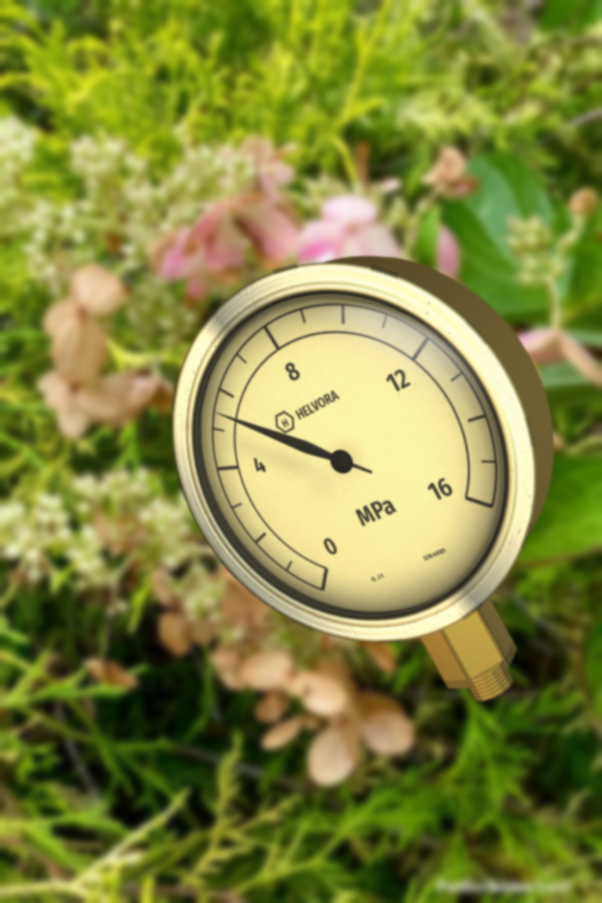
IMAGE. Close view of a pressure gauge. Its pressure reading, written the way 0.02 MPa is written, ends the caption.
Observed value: 5.5 MPa
